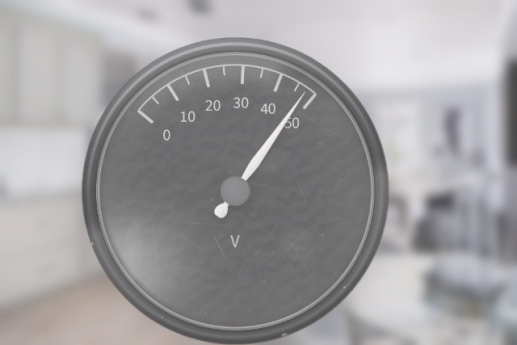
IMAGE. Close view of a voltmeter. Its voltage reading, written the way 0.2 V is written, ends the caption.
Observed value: 47.5 V
